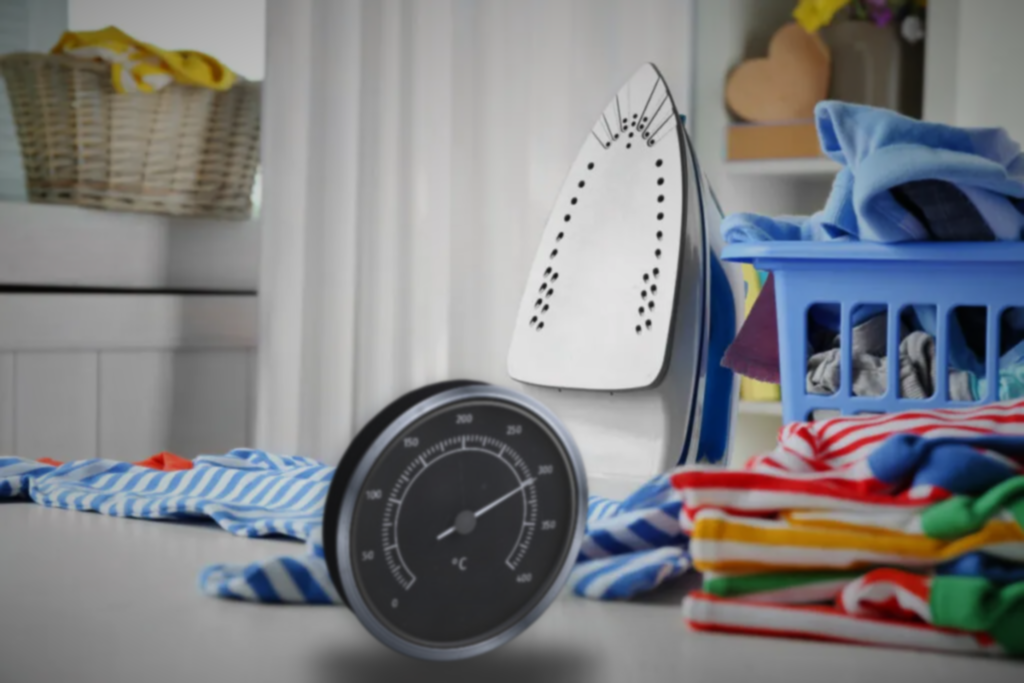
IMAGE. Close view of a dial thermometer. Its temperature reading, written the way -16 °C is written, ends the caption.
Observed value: 300 °C
